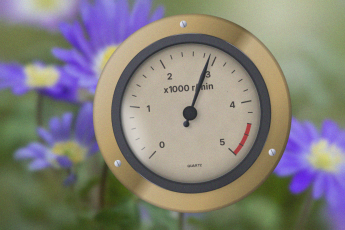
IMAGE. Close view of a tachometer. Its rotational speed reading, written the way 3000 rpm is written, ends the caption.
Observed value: 2900 rpm
